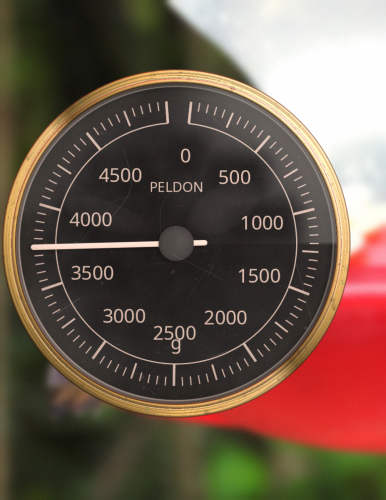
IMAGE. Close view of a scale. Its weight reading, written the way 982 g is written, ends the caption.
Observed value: 3750 g
